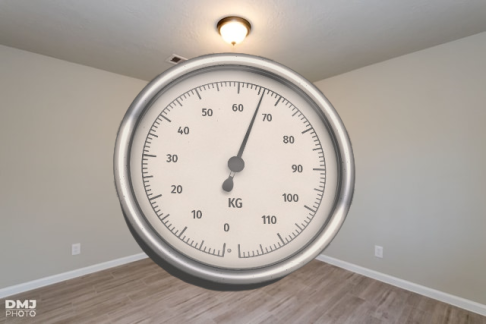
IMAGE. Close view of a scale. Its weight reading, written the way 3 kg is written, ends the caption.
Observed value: 66 kg
